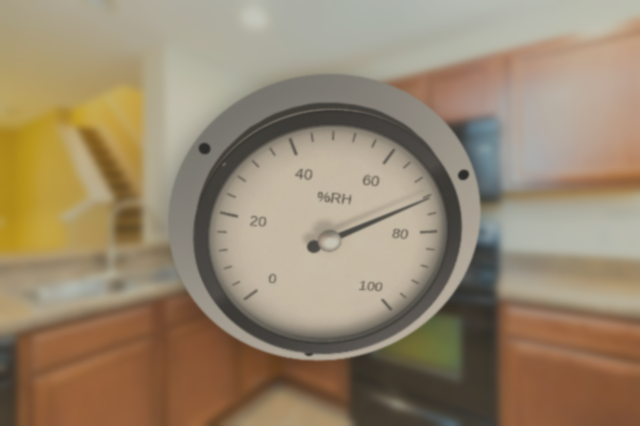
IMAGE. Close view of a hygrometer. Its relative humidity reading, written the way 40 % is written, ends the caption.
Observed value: 72 %
